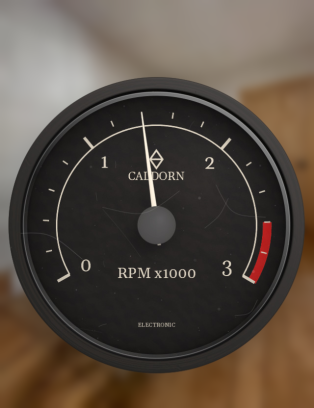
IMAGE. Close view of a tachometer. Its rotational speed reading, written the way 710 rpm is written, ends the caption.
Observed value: 1400 rpm
